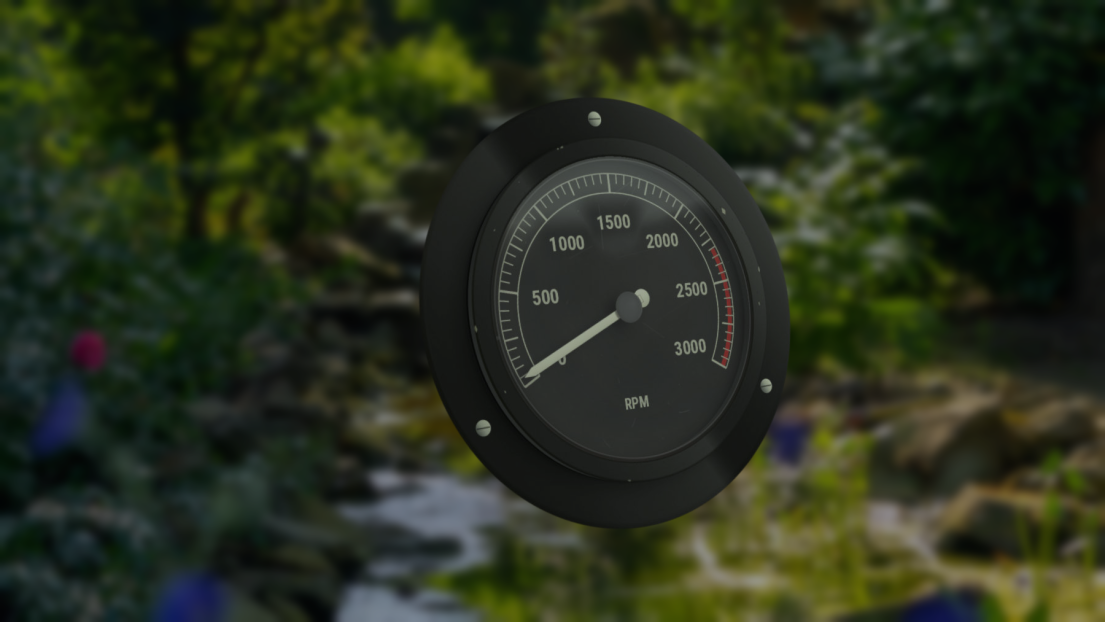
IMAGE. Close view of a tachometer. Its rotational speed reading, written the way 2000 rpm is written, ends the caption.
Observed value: 50 rpm
